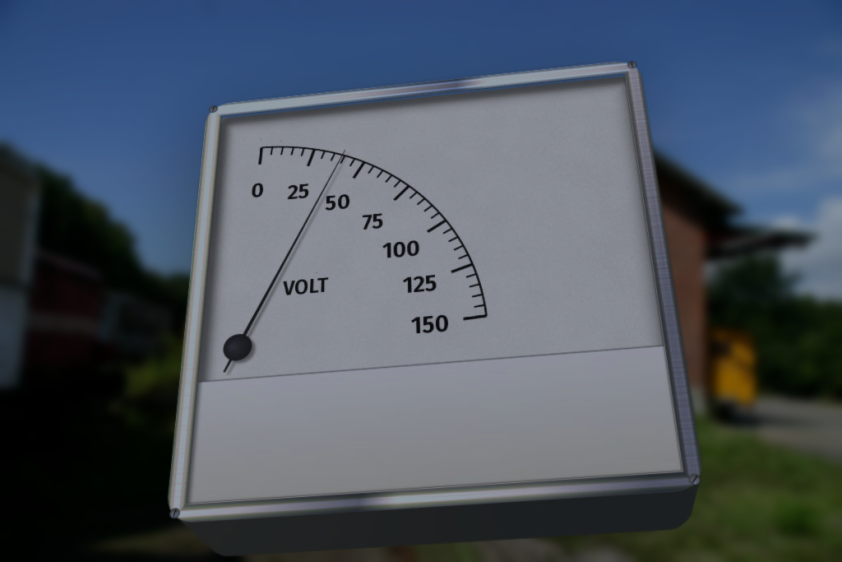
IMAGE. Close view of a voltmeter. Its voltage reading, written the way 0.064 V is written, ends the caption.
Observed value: 40 V
